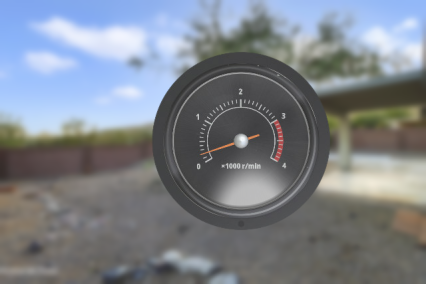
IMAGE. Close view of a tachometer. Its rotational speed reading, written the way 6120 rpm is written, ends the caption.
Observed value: 200 rpm
